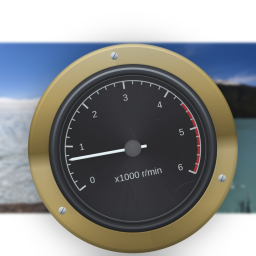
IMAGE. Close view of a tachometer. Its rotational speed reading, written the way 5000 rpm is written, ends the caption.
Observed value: 700 rpm
